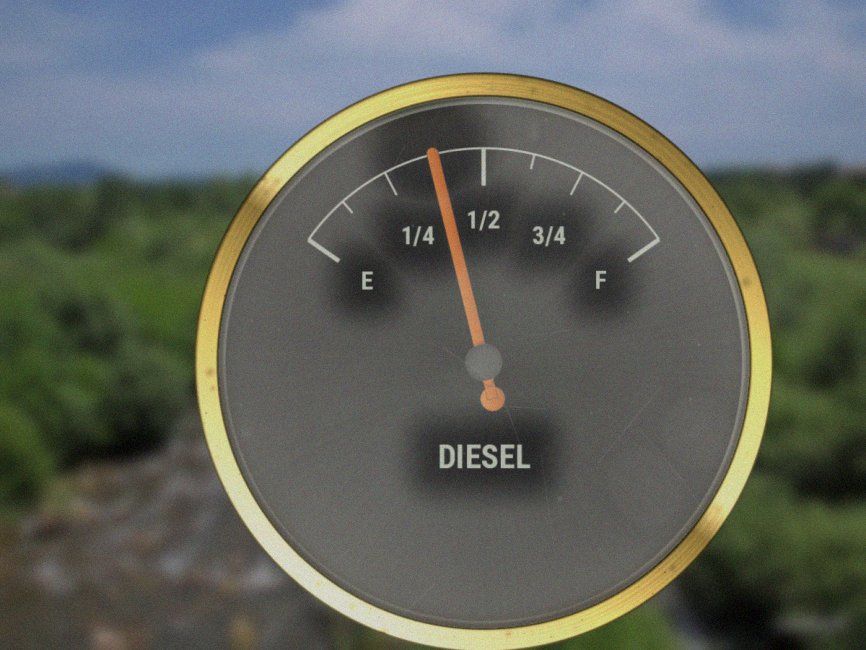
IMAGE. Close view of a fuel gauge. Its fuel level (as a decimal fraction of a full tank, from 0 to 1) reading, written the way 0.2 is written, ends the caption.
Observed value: 0.375
